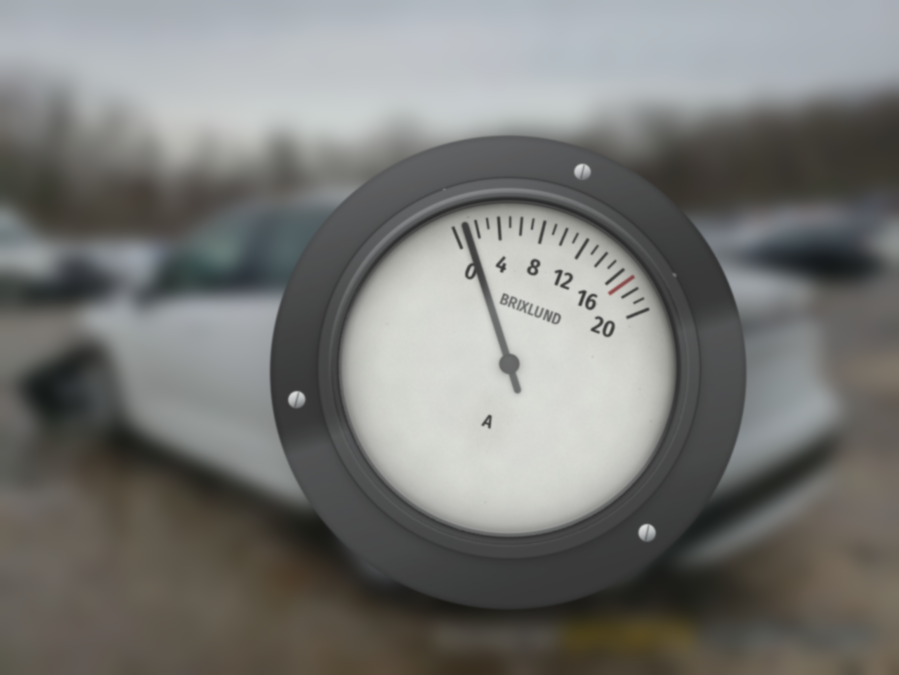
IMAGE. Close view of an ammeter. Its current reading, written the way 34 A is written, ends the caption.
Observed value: 1 A
